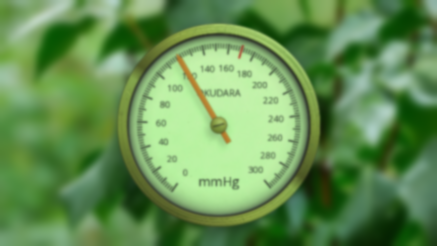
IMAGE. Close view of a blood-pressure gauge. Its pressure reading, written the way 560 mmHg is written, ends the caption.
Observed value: 120 mmHg
